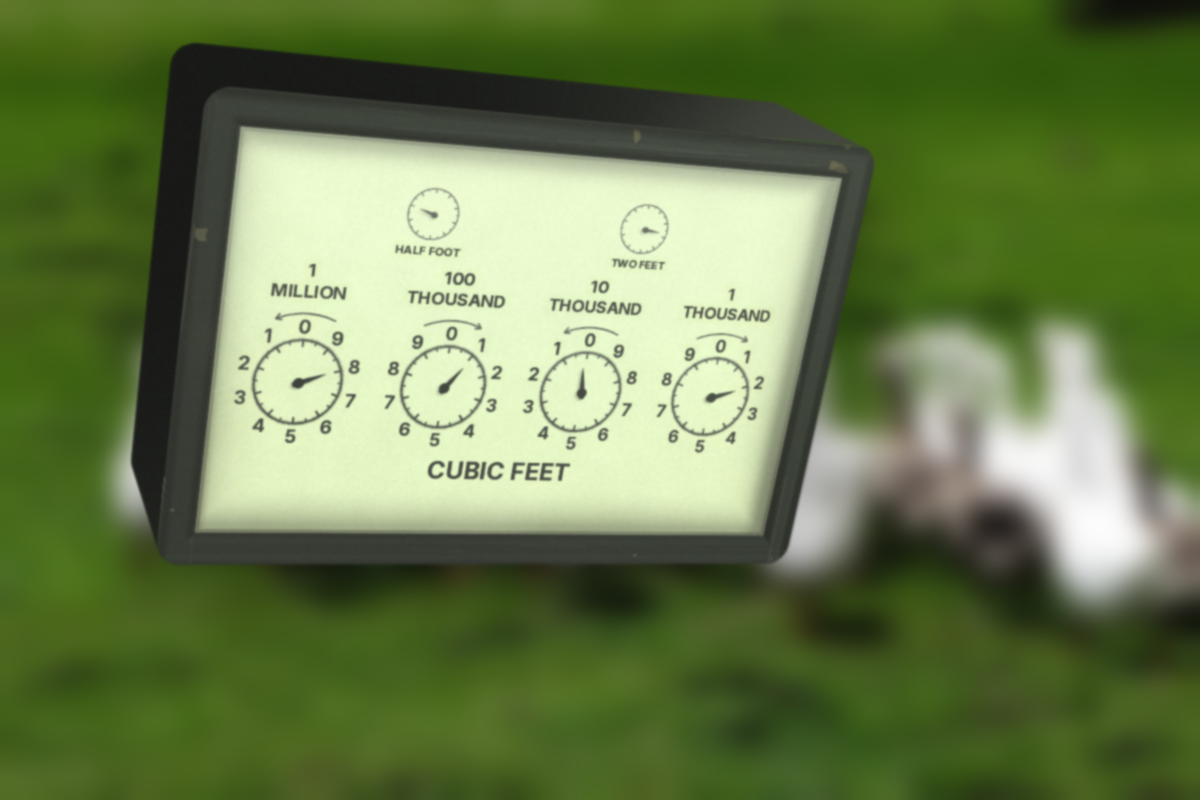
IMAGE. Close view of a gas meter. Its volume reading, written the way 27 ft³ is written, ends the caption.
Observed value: 810200 ft³
